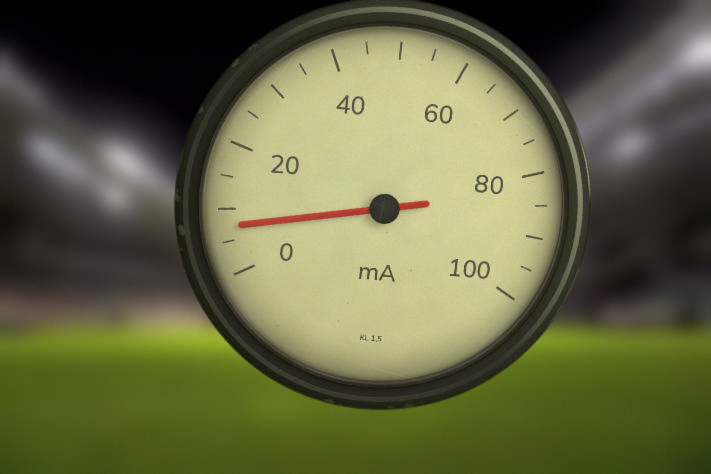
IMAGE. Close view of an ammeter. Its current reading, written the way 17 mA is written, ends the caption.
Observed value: 7.5 mA
